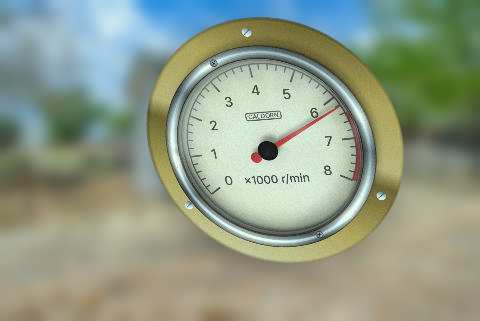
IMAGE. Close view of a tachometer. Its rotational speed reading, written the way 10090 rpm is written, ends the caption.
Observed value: 6200 rpm
